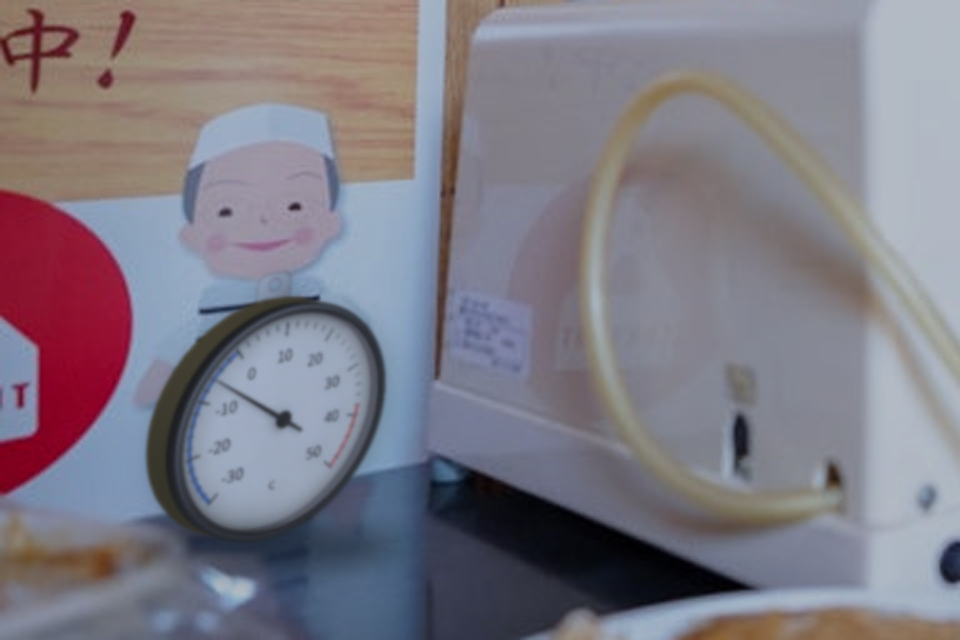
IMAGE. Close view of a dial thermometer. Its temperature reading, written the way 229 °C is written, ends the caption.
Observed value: -6 °C
